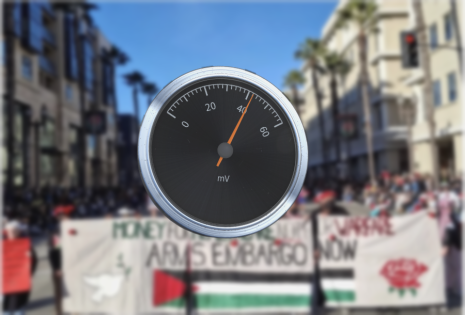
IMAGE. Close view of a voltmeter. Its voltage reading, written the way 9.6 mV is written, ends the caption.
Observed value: 42 mV
